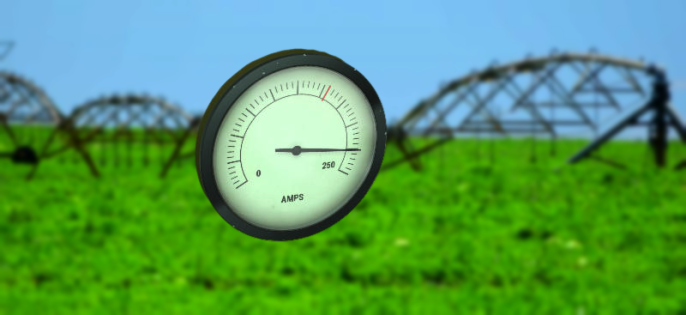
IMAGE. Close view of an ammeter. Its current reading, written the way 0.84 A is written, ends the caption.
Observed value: 225 A
